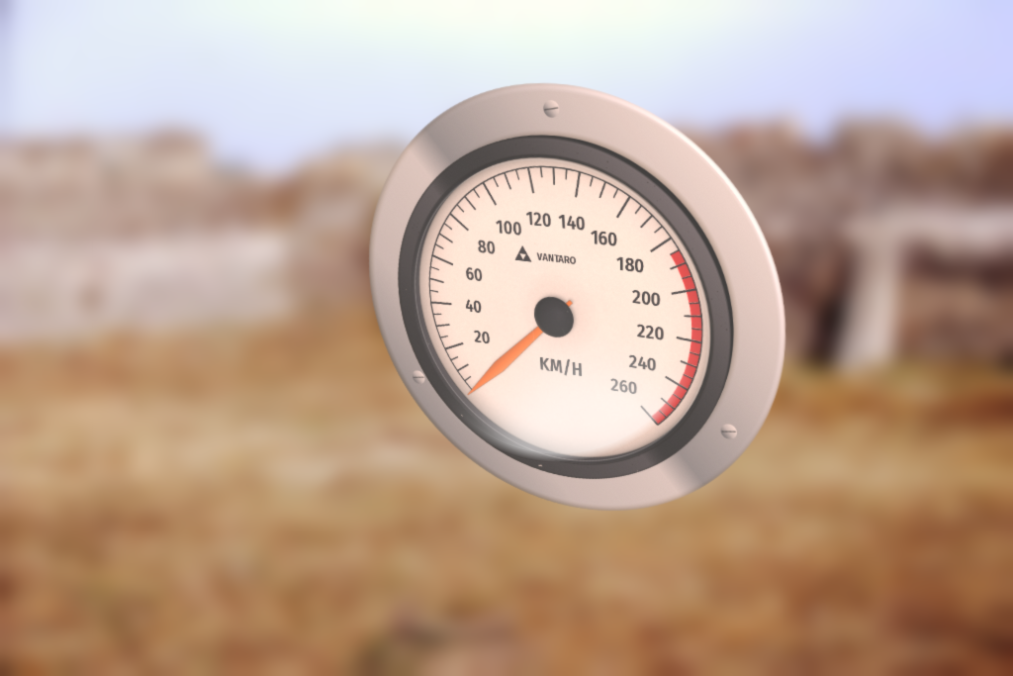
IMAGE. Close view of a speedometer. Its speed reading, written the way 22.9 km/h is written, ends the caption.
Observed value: 0 km/h
